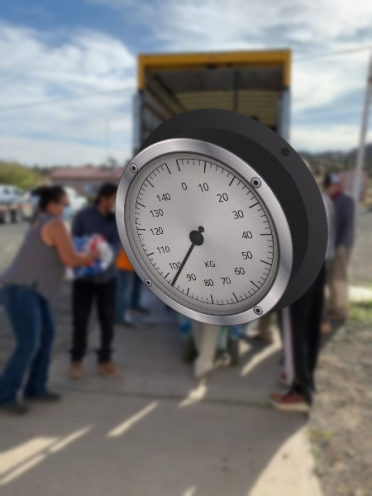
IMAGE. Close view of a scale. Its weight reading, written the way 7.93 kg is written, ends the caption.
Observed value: 96 kg
